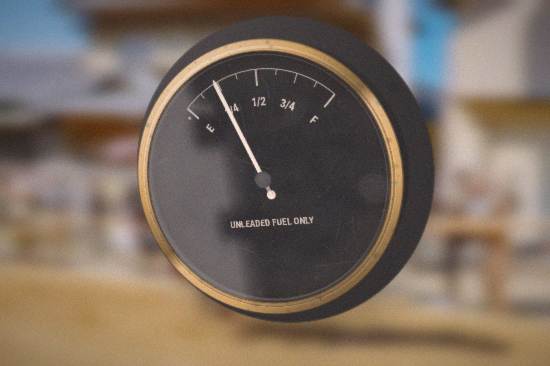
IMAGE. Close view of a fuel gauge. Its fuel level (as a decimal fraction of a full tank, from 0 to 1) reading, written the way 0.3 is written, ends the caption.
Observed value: 0.25
